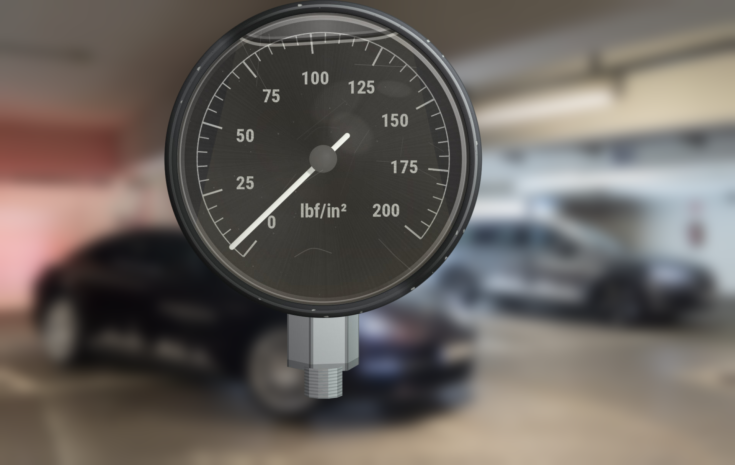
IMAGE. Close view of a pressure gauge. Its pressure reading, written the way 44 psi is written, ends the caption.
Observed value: 5 psi
